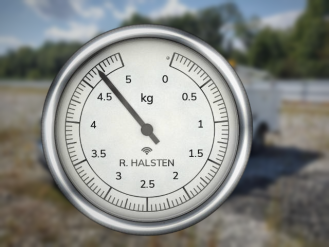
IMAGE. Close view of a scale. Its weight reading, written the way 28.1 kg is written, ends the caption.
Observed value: 4.7 kg
